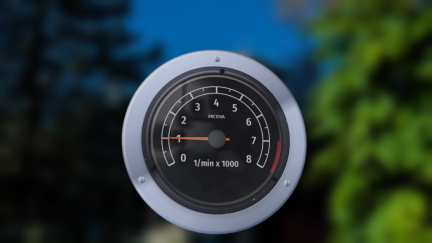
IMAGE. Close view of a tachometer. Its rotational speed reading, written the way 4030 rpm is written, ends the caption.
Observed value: 1000 rpm
